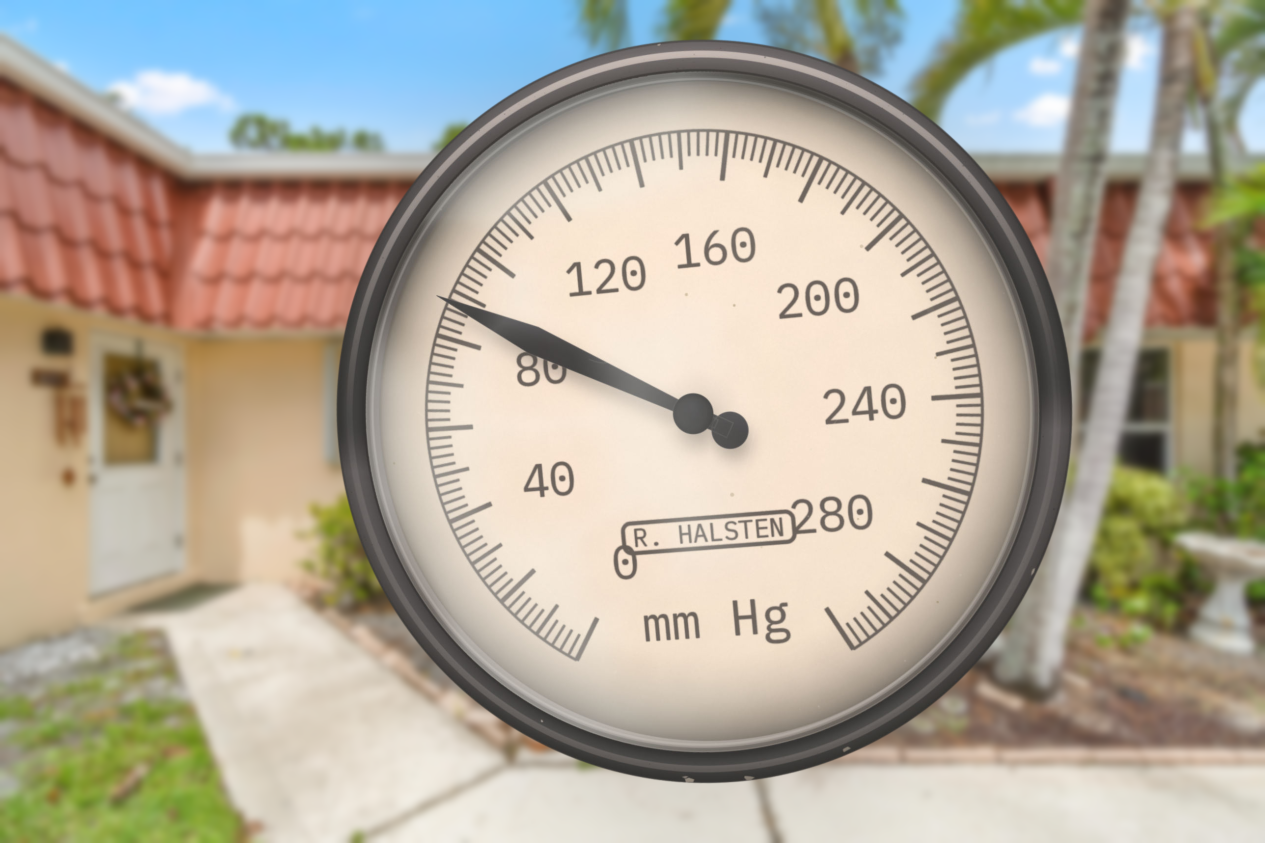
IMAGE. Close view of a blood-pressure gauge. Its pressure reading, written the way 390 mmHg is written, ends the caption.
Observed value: 88 mmHg
